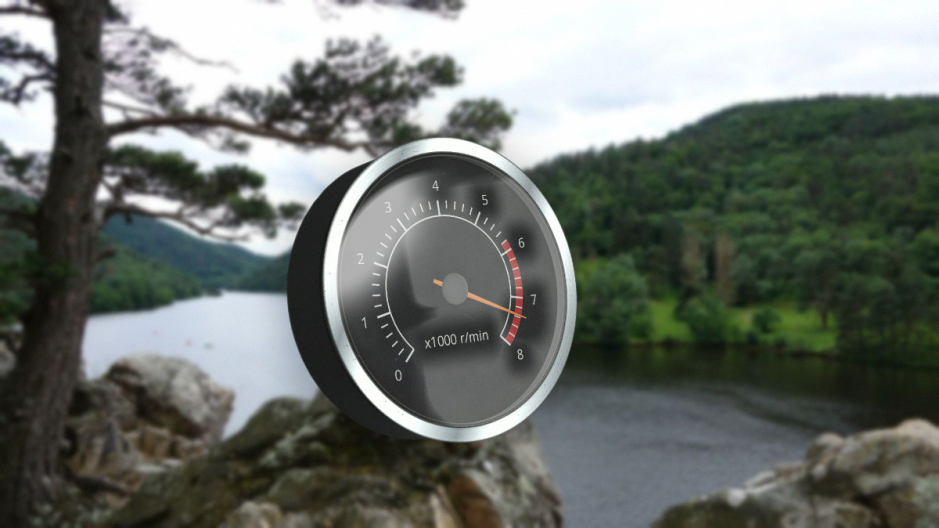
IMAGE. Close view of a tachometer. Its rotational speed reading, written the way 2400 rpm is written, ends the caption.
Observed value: 7400 rpm
